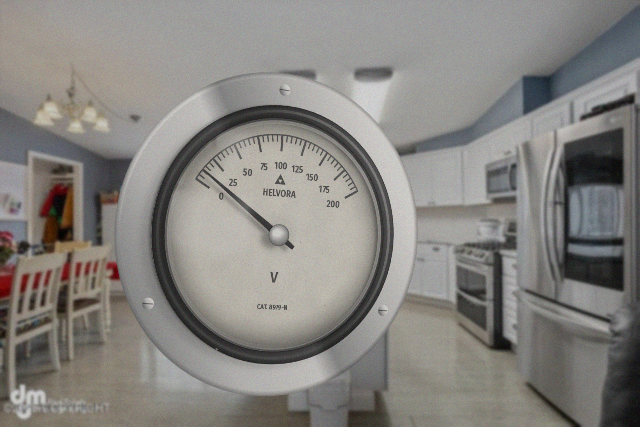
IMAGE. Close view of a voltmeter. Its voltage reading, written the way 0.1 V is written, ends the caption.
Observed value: 10 V
